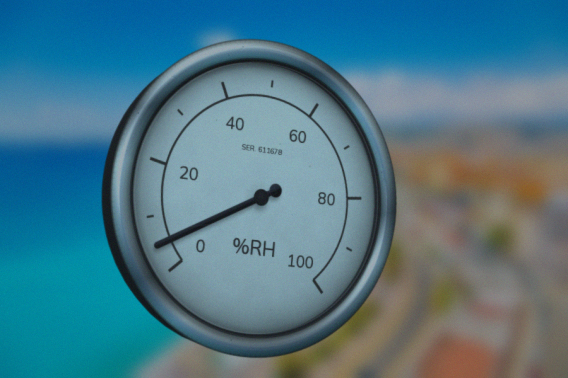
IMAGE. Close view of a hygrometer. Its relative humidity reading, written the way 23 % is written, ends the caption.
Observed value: 5 %
